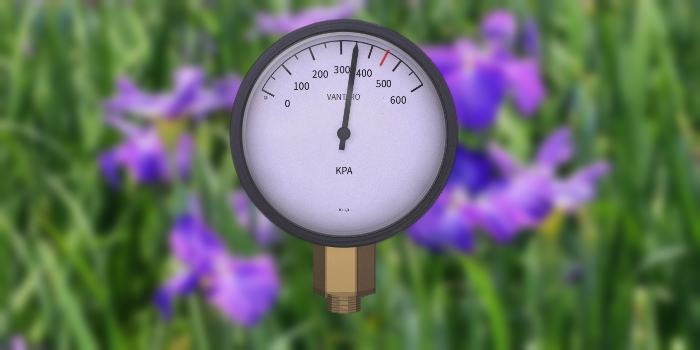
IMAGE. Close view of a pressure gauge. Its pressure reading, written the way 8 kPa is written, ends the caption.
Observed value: 350 kPa
